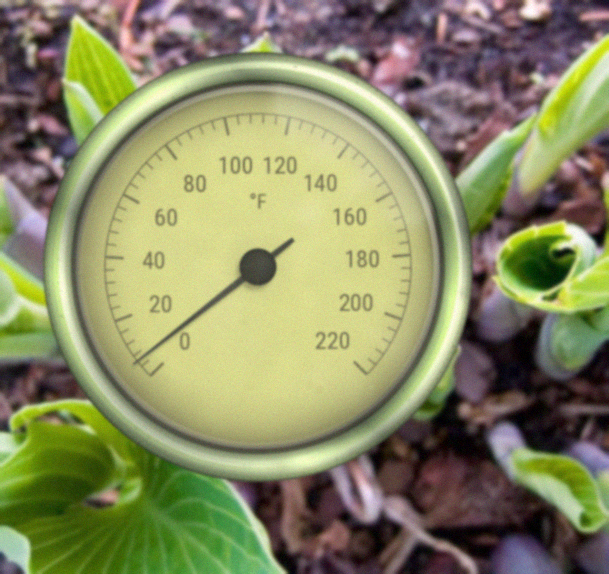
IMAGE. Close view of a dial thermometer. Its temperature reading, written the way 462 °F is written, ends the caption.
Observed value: 6 °F
